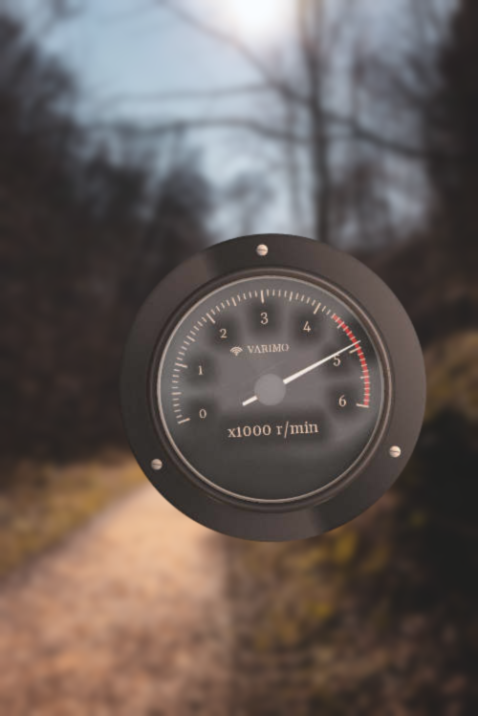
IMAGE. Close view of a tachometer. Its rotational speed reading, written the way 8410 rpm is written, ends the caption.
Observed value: 4900 rpm
